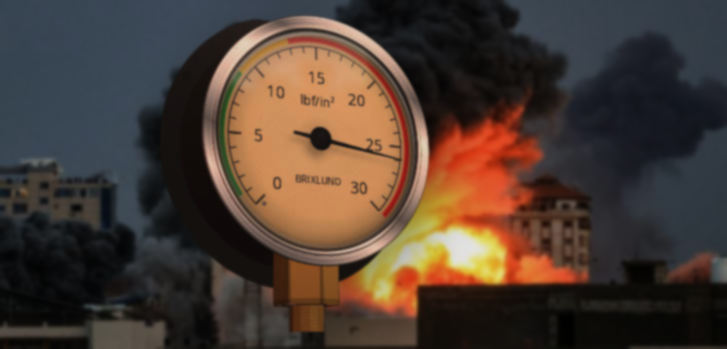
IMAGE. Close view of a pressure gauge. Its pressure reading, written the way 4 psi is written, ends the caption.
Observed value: 26 psi
